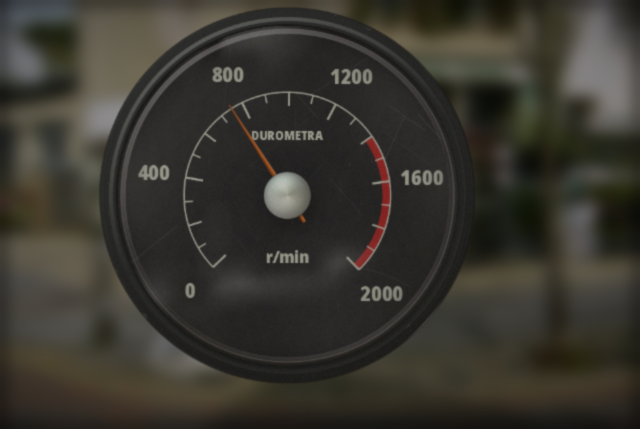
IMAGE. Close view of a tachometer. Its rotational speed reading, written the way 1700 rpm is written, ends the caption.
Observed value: 750 rpm
